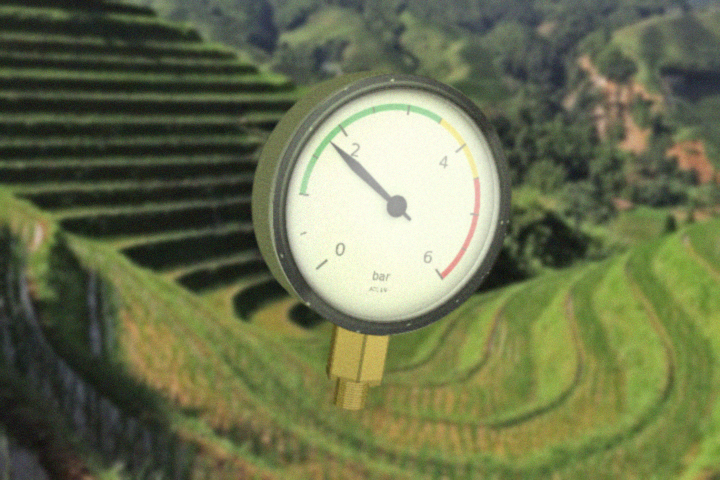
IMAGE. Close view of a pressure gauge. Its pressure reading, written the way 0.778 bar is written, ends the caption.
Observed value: 1.75 bar
